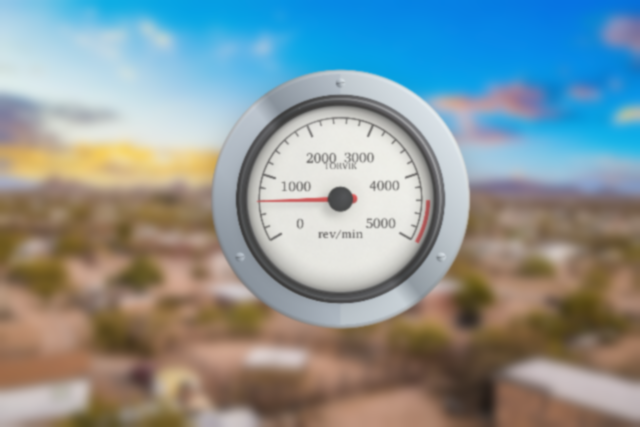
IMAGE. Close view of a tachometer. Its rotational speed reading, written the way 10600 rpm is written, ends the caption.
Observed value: 600 rpm
